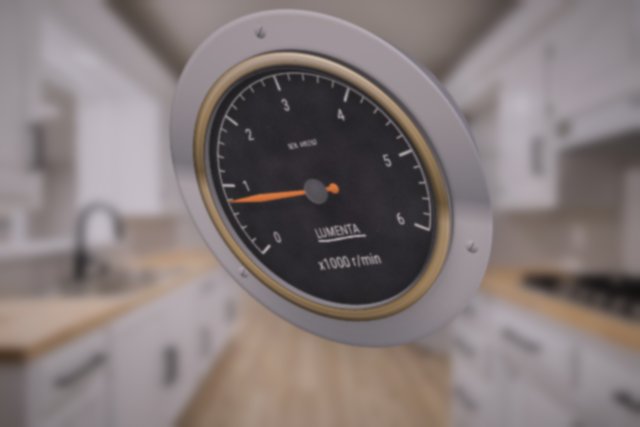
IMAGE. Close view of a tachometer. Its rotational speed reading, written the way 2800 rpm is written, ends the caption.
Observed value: 800 rpm
